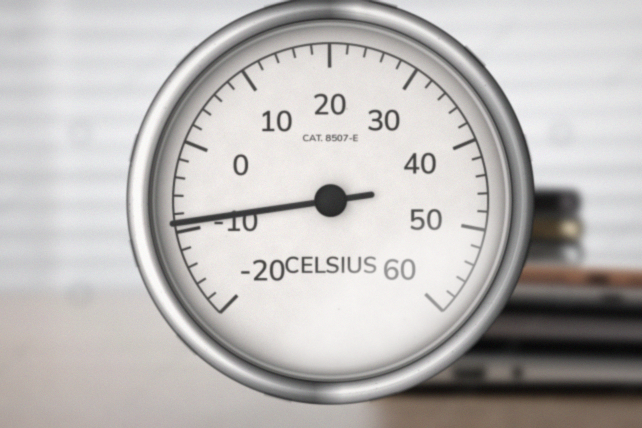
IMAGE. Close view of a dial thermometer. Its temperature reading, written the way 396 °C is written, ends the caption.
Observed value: -9 °C
